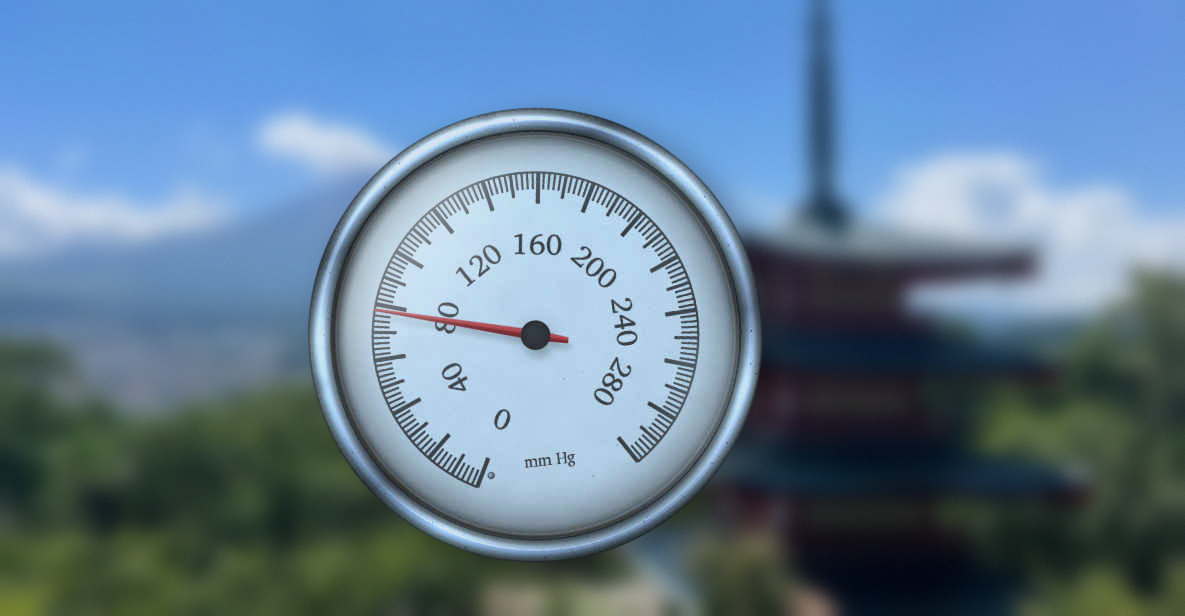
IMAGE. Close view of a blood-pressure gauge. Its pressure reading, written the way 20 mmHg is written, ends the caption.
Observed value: 78 mmHg
